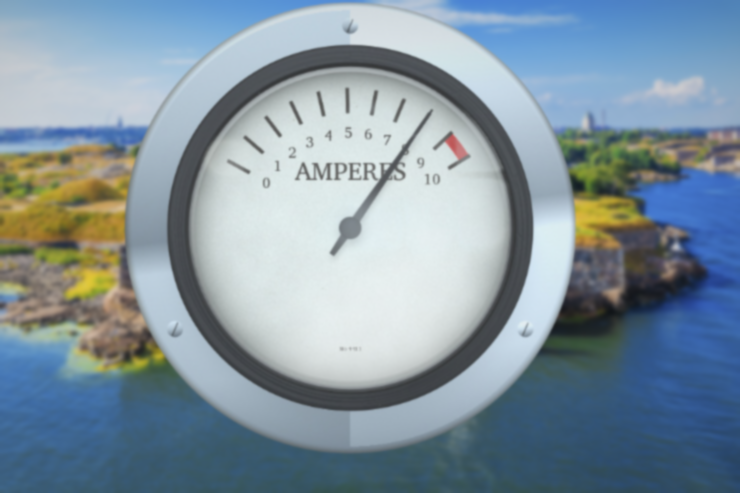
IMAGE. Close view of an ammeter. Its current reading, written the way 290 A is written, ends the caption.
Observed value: 8 A
